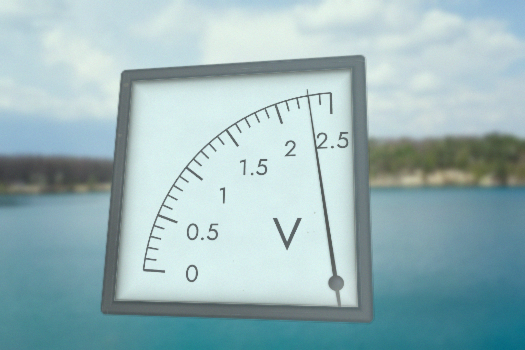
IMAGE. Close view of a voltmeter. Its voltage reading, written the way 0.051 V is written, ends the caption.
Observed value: 2.3 V
